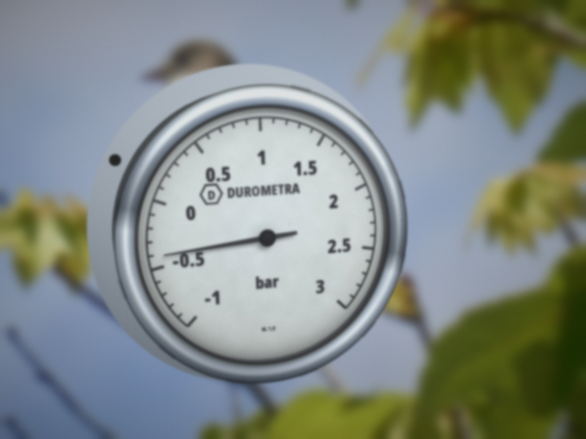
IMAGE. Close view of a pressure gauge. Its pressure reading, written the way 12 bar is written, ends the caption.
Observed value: -0.4 bar
